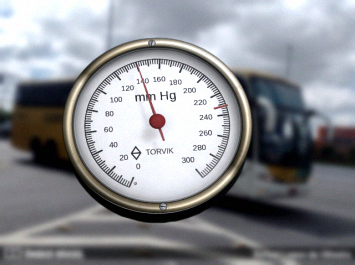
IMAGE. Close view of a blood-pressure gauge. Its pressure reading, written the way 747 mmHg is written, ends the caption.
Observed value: 140 mmHg
